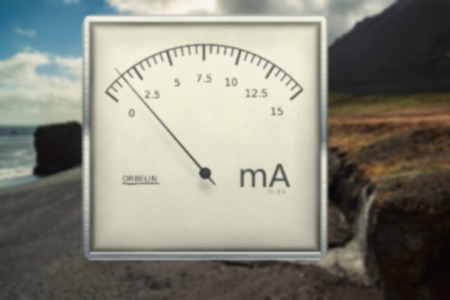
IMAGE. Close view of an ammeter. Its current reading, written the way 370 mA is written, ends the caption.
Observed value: 1.5 mA
